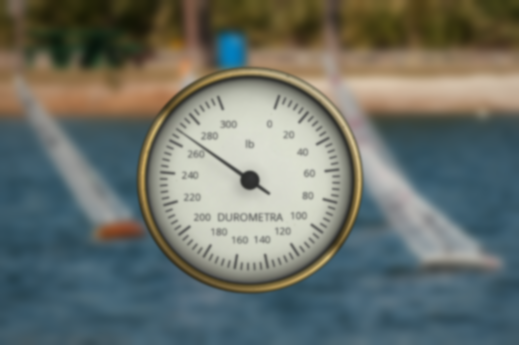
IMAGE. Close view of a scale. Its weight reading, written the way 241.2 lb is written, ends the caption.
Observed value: 268 lb
